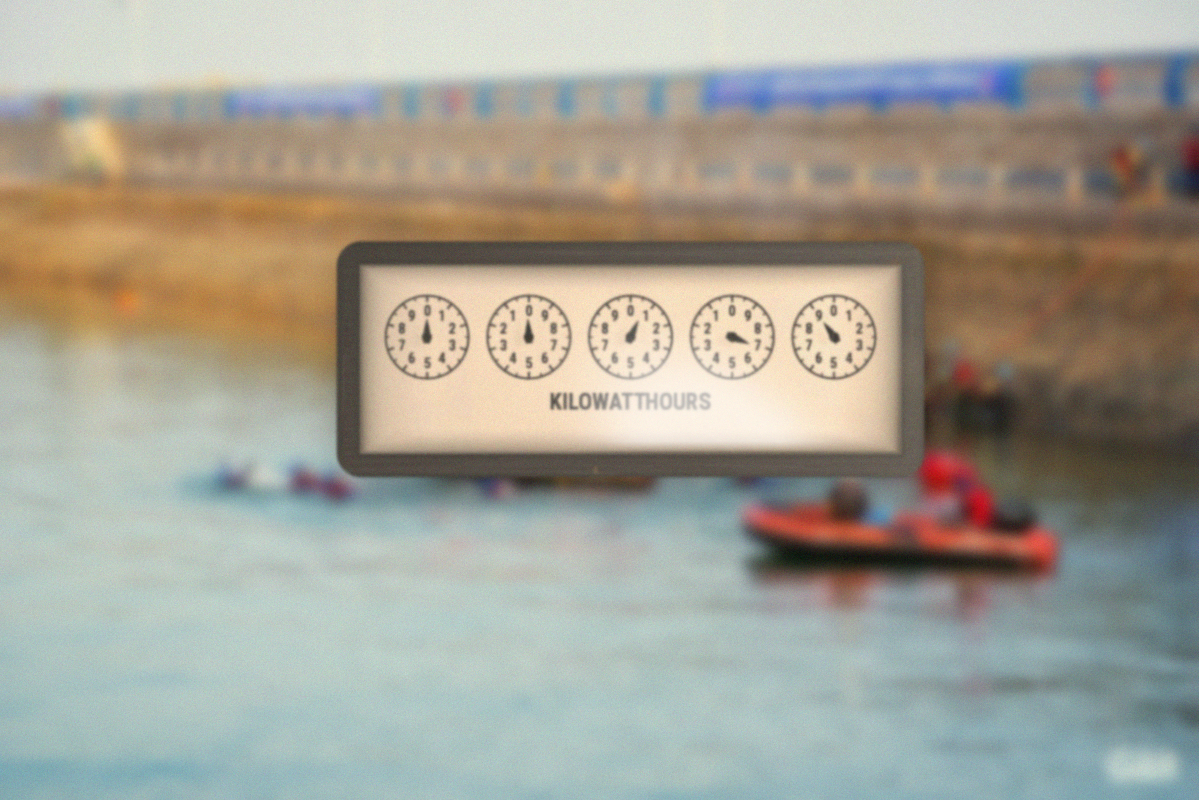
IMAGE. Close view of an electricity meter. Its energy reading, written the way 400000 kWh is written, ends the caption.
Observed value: 69 kWh
